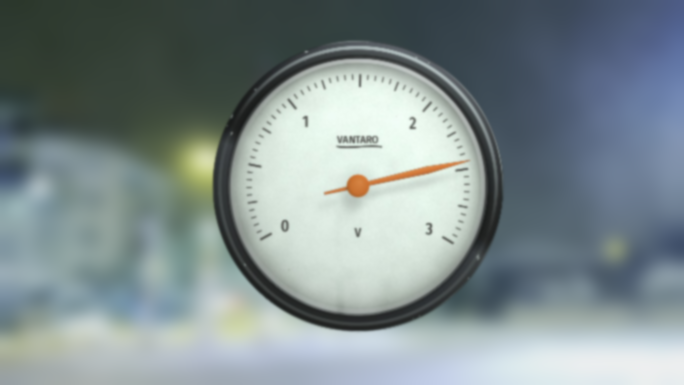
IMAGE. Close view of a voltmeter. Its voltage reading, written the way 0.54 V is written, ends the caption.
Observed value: 2.45 V
